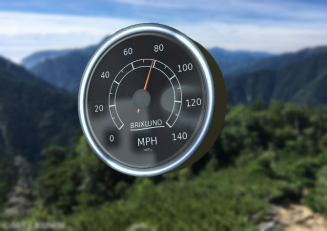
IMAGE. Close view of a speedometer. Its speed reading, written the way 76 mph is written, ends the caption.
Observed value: 80 mph
